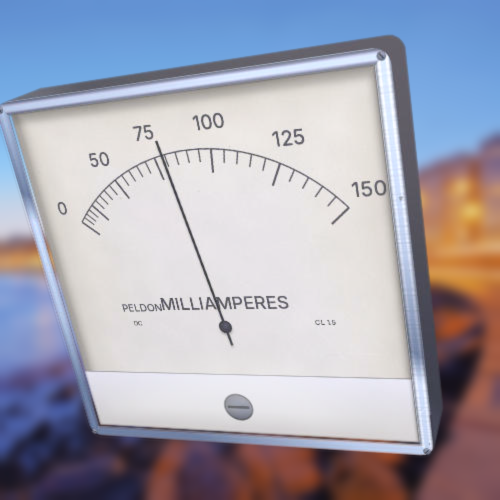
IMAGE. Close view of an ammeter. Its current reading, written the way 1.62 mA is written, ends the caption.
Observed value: 80 mA
